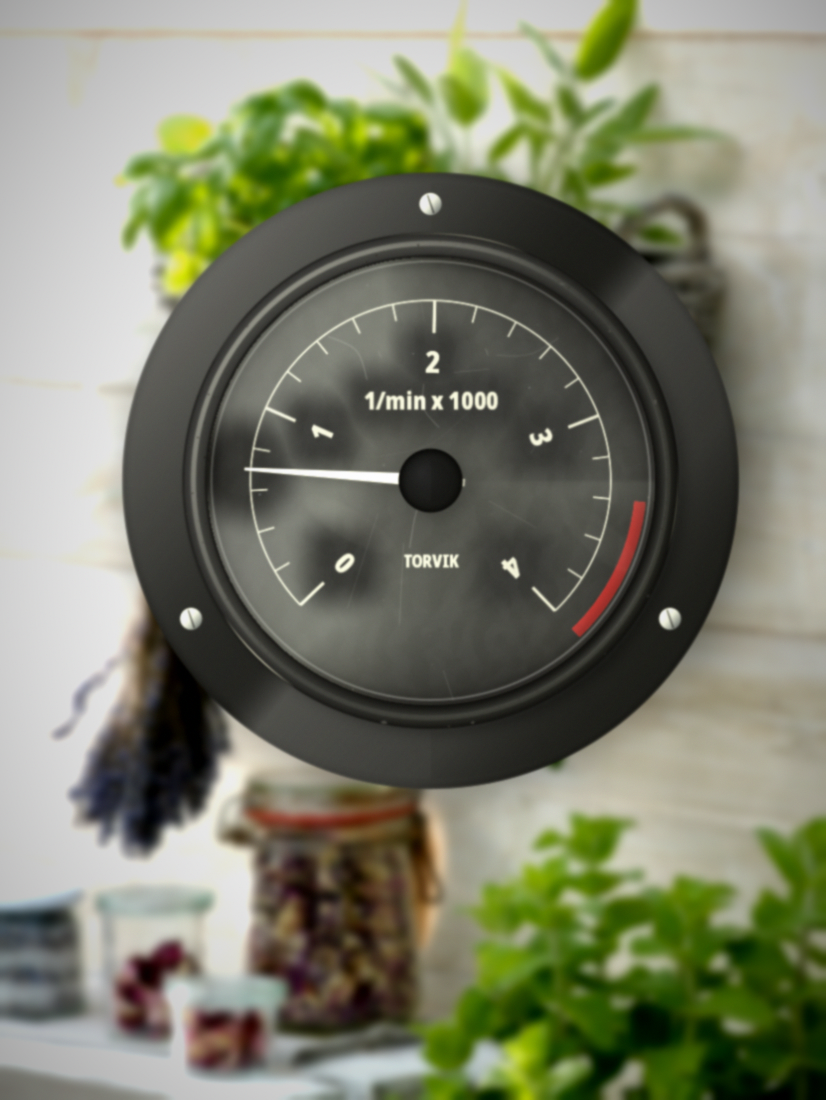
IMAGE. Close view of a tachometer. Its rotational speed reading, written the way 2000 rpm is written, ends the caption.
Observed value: 700 rpm
